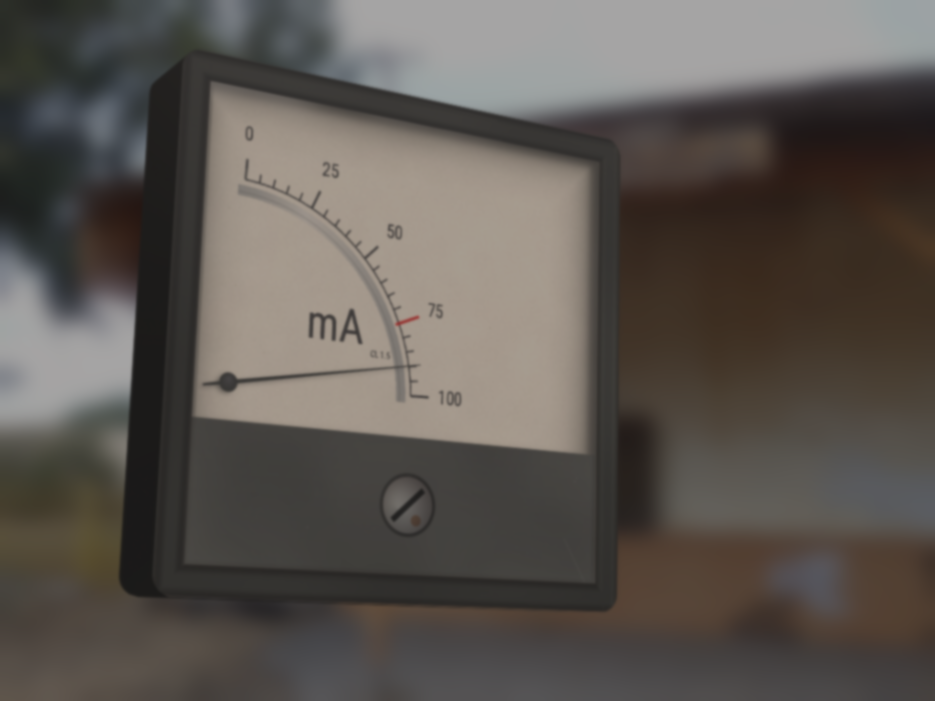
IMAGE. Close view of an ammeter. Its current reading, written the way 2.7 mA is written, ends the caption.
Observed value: 90 mA
